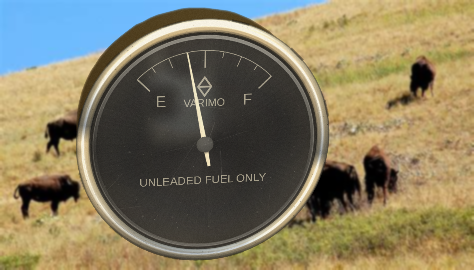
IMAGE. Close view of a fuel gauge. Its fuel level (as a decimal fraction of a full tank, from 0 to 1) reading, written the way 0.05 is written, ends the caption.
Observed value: 0.375
